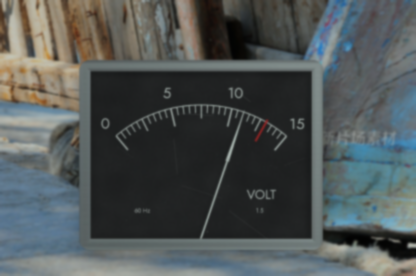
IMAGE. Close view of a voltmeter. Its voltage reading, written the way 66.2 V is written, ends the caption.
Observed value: 11 V
